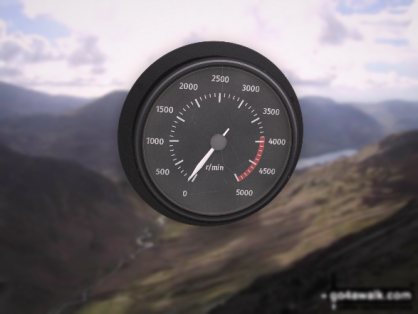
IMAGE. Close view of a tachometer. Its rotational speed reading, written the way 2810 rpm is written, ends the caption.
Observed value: 100 rpm
